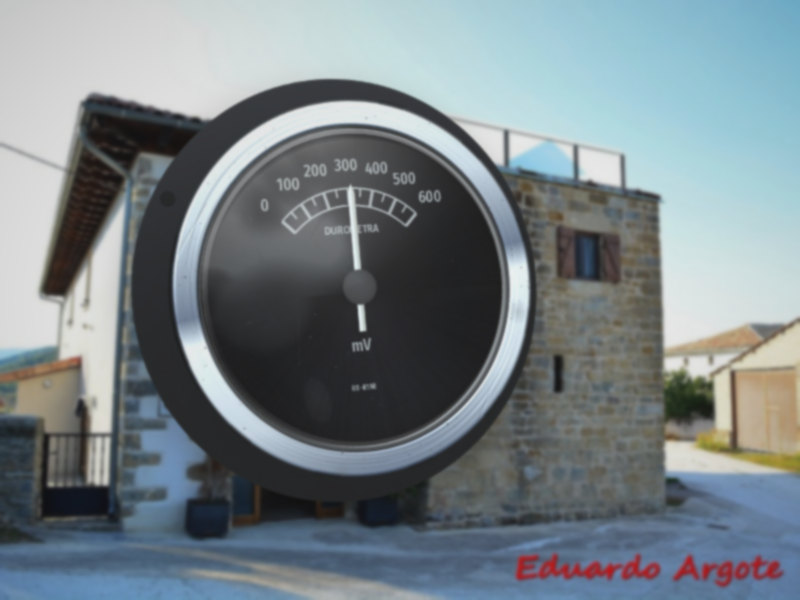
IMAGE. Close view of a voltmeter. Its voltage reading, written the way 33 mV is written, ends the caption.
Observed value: 300 mV
